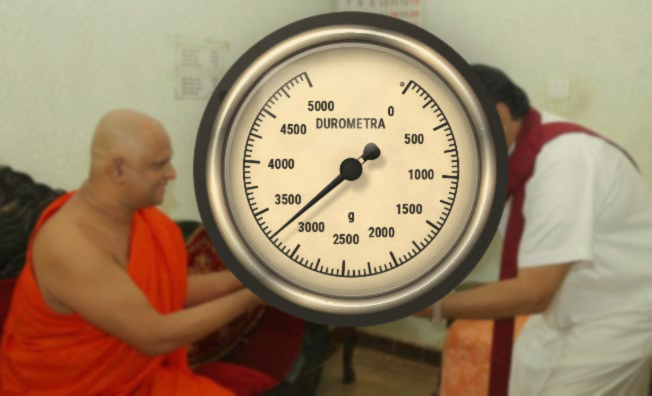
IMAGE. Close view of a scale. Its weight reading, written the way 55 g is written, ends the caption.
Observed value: 3250 g
